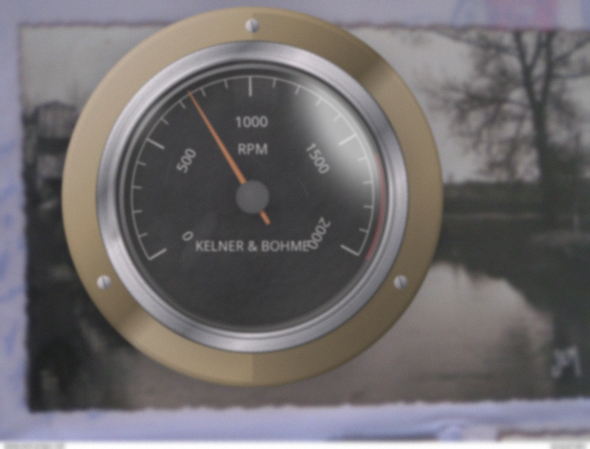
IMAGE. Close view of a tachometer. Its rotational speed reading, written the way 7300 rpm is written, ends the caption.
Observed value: 750 rpm
